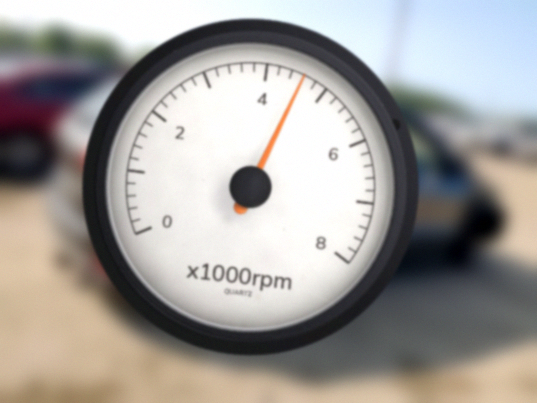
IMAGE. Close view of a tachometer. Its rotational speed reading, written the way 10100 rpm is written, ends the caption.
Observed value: 4600 rpm
